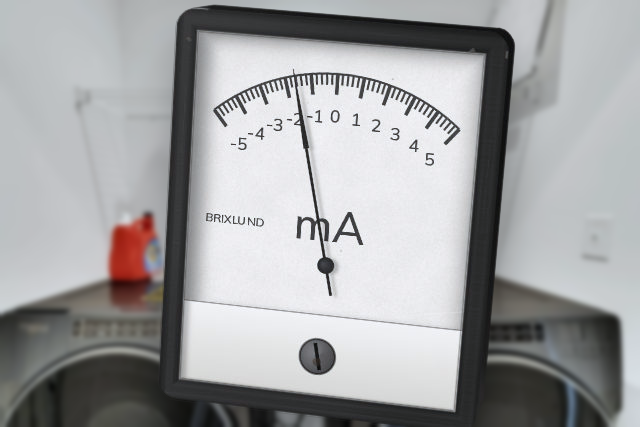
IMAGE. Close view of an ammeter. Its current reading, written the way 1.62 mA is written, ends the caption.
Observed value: -1.6 mA
